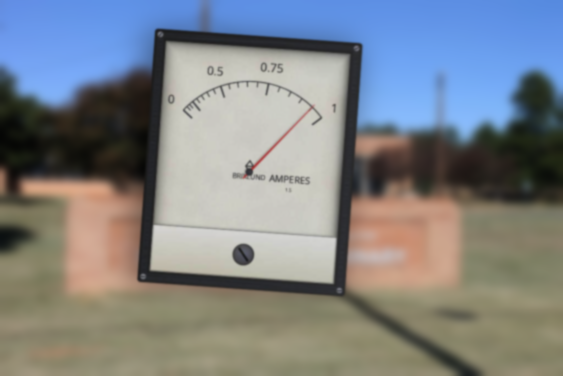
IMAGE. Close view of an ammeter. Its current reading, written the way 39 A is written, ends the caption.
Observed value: 0.95 A
